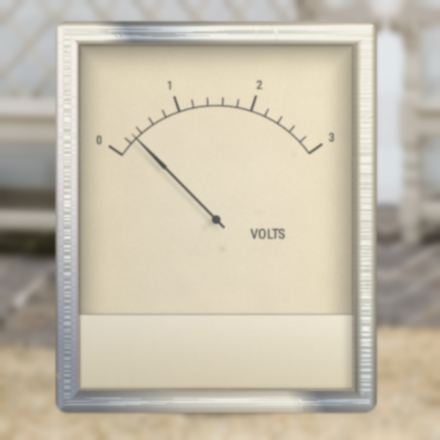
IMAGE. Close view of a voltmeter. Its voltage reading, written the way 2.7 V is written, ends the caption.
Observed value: 0.3 V
